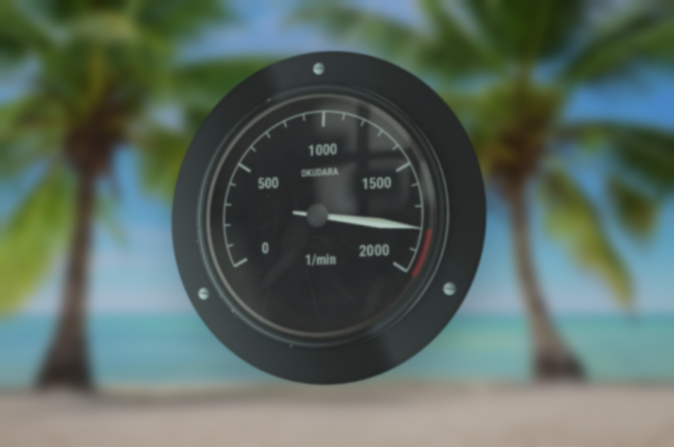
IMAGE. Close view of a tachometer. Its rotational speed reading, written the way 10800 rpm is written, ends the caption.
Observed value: 1800 rpm
